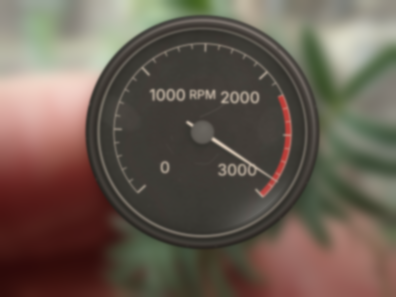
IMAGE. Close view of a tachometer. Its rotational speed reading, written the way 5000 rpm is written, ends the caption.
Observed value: 2850 rpm
